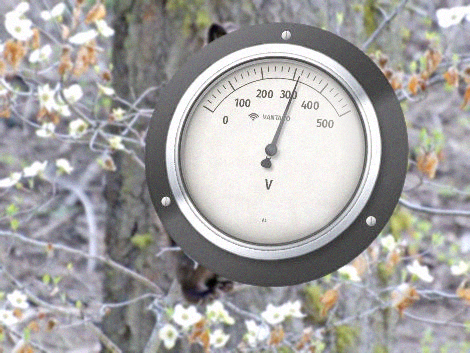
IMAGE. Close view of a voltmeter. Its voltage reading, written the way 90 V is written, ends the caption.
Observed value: 320 V
